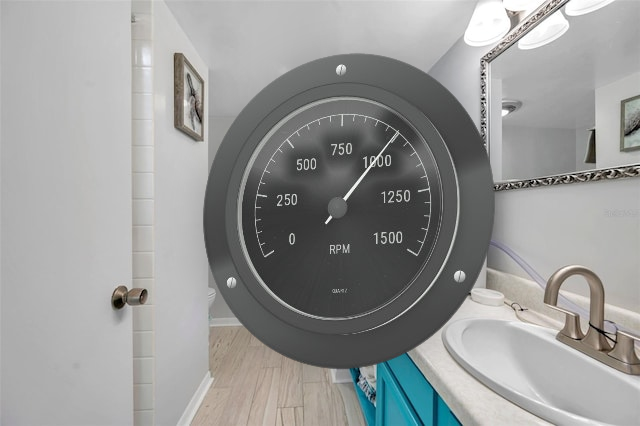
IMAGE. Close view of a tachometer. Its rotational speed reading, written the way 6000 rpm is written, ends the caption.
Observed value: 1000 rpm
